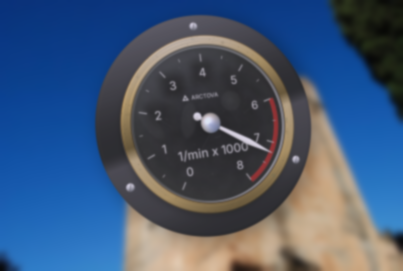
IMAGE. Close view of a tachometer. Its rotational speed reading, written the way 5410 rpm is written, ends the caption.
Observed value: 7250 rpm
